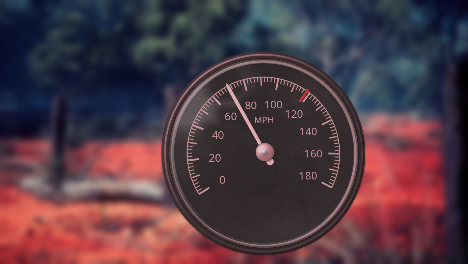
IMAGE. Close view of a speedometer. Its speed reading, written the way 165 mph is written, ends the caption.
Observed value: 70 mph
